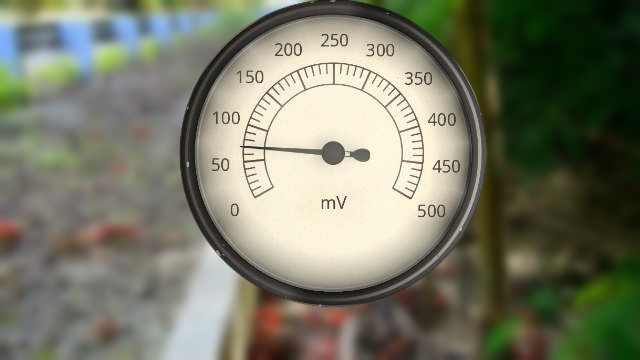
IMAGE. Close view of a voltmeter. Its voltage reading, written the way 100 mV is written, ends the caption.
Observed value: 70 mV
